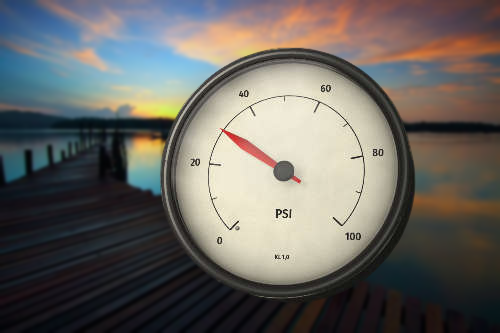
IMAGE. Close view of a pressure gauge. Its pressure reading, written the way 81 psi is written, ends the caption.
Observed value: 30 psi
